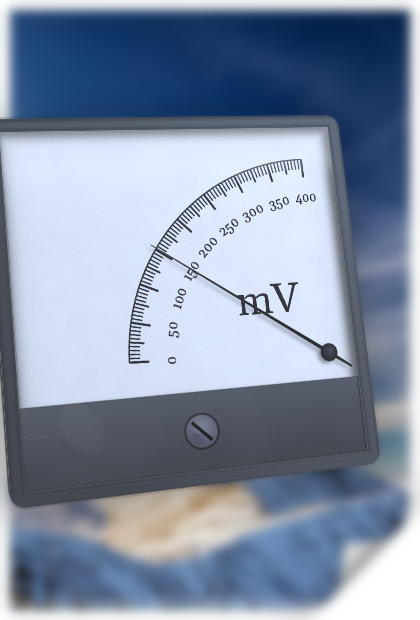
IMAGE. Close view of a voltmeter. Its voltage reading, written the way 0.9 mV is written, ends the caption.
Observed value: 150 mV
